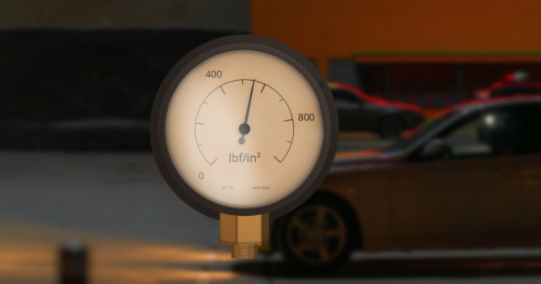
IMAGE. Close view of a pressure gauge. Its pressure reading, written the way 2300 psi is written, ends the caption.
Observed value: 550 psi
